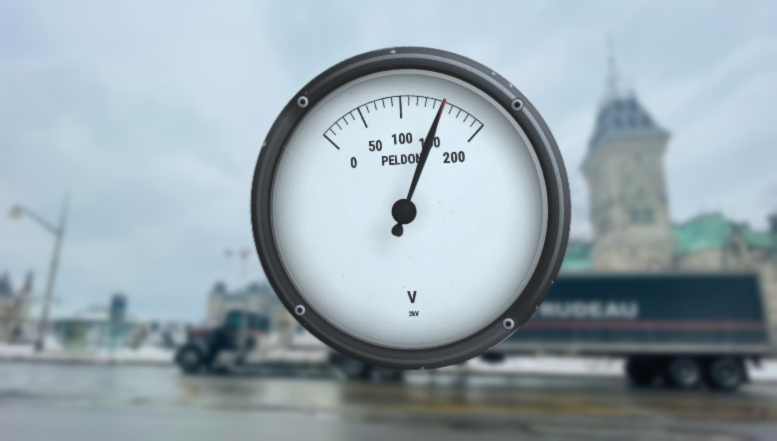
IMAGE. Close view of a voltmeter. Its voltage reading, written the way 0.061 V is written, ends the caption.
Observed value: 150 V
